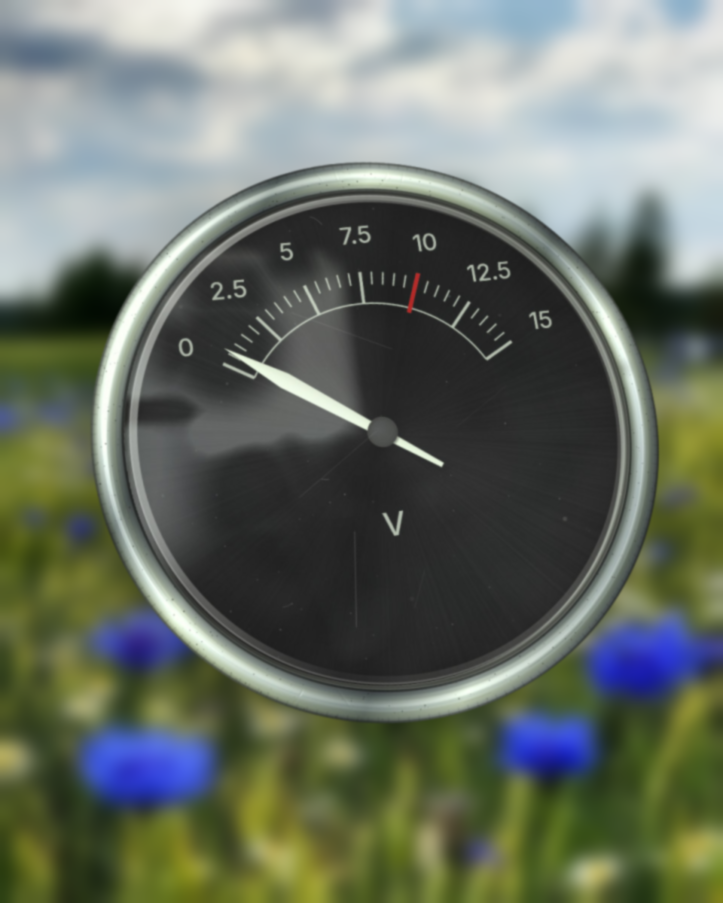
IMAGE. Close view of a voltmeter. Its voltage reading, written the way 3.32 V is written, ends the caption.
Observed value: 0.5 V
